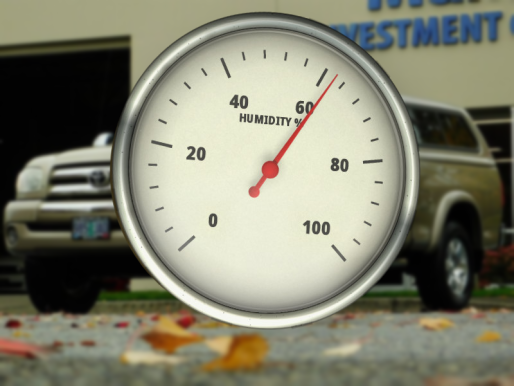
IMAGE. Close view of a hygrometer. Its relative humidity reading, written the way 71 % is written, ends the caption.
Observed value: 62 %
